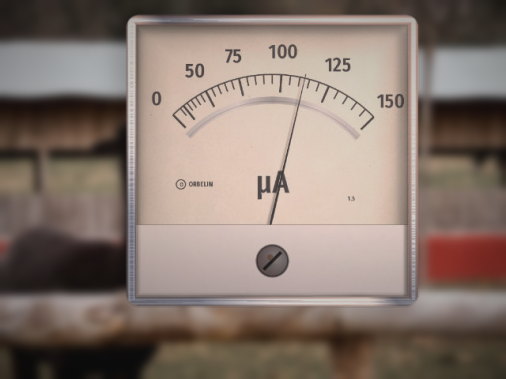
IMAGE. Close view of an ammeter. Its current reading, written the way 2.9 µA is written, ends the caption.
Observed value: 112.5 µA
